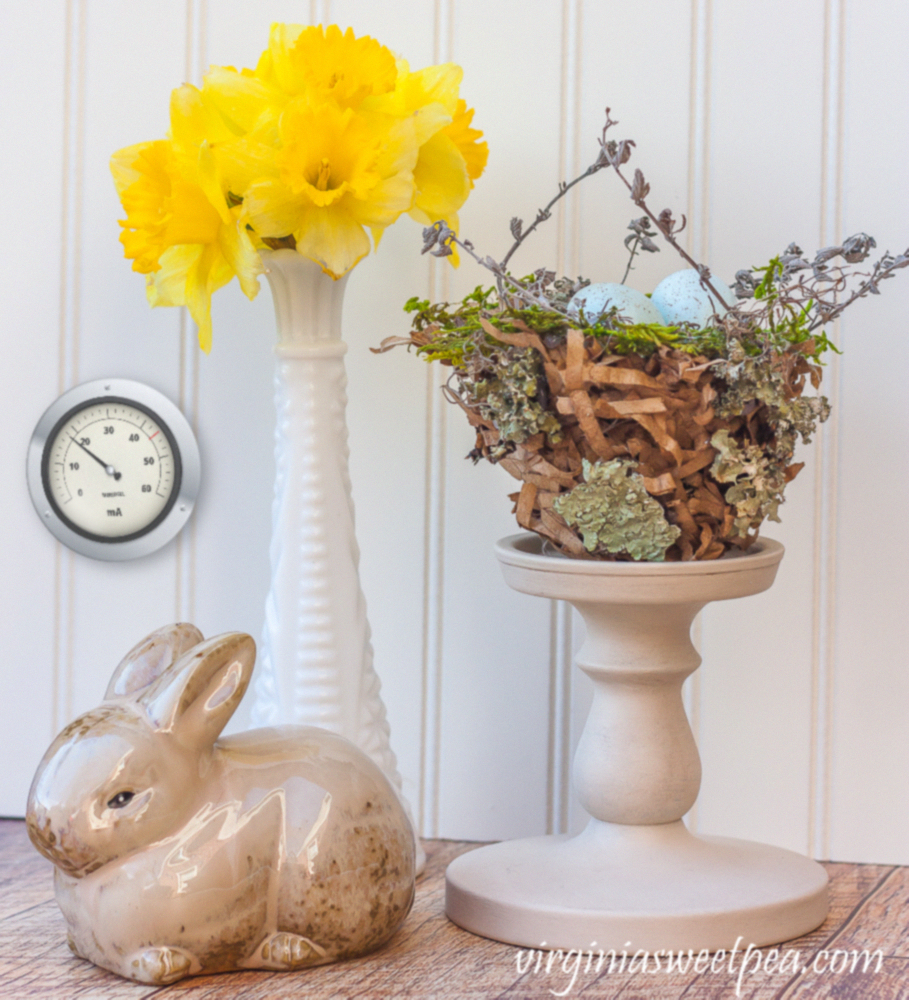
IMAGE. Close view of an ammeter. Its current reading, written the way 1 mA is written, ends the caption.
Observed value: 18 mA
